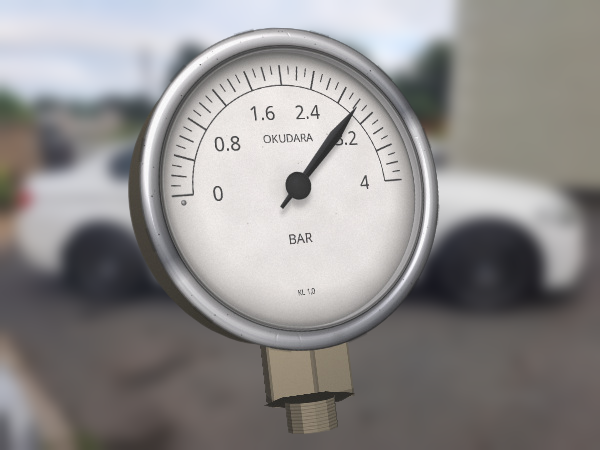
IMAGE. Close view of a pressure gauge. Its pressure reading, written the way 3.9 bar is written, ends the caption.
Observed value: 3 bar
